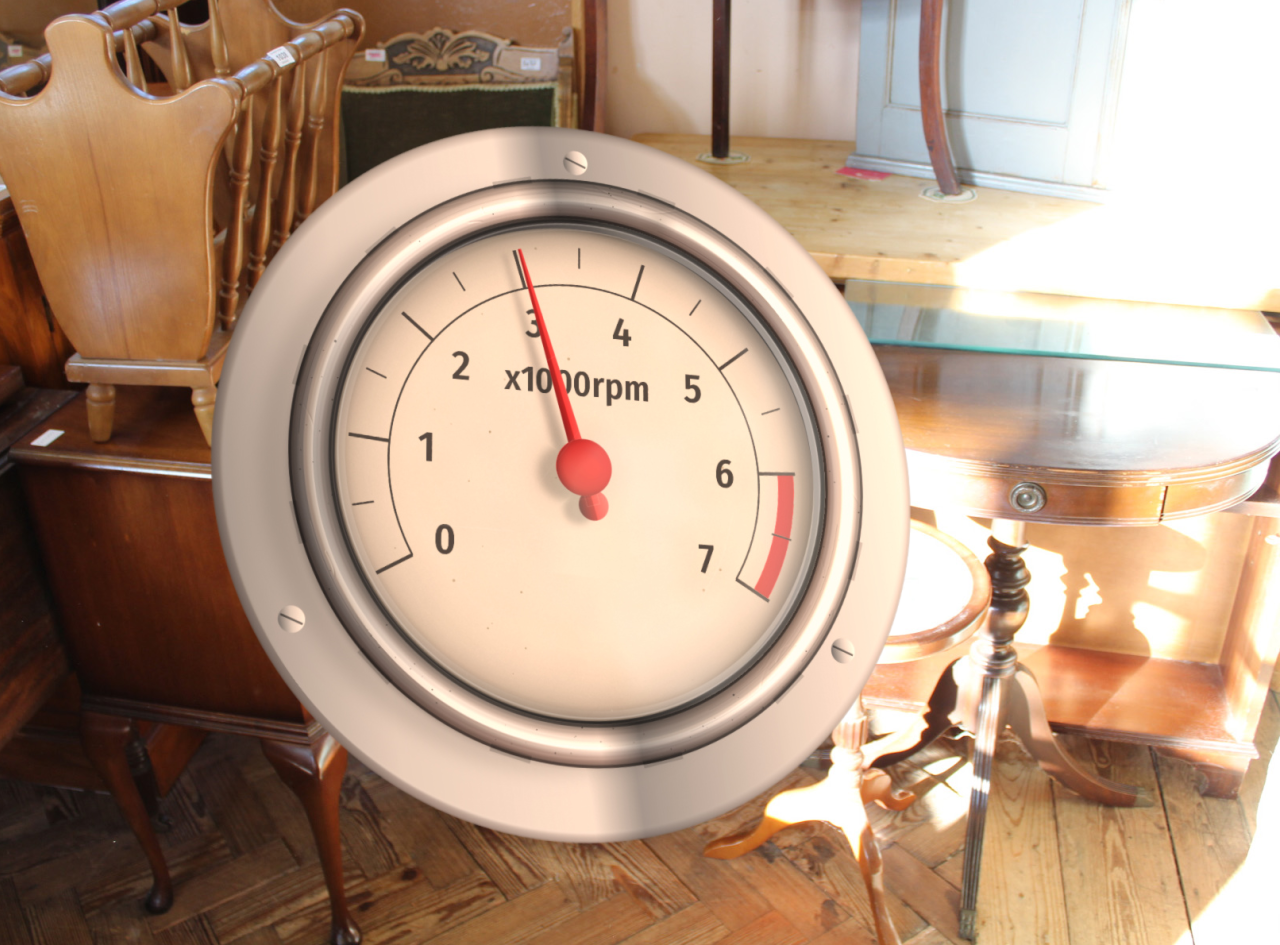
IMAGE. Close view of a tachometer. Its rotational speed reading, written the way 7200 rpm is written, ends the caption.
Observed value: 3000 rpm
